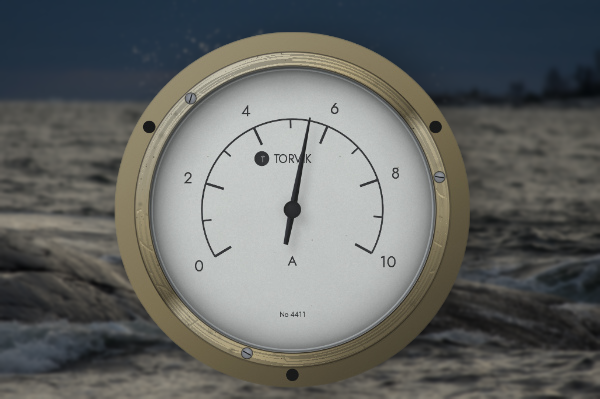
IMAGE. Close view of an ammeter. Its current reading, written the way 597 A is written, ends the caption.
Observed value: 5.5 A
